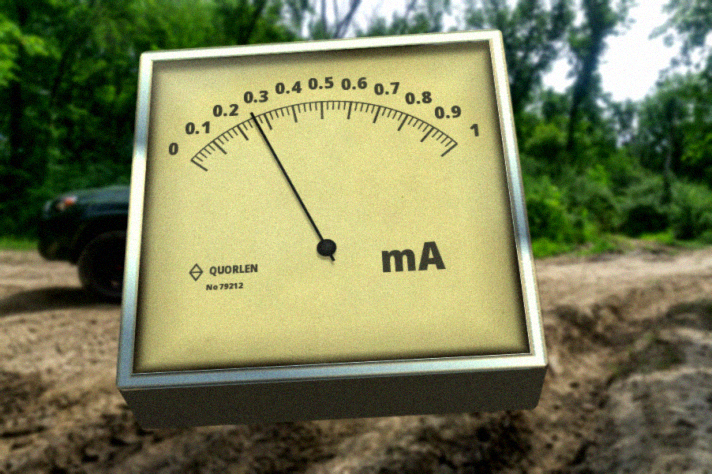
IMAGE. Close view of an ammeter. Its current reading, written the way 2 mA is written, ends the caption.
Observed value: 0.26 mA
